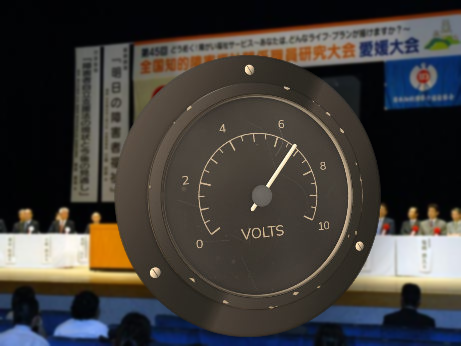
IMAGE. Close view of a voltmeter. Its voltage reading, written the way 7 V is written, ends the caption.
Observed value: 6.75 V
